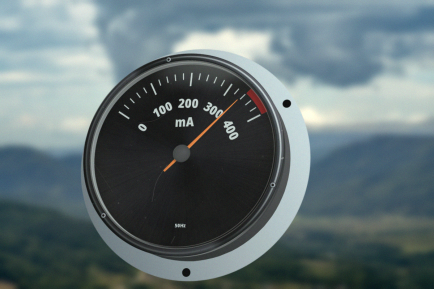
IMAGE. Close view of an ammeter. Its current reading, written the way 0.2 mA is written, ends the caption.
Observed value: 340 mA
